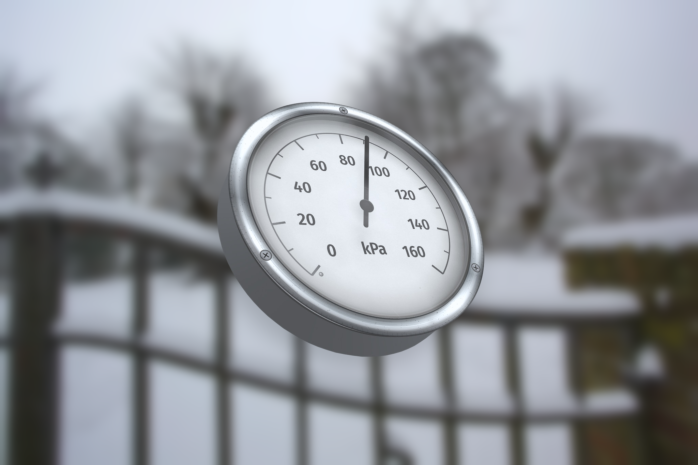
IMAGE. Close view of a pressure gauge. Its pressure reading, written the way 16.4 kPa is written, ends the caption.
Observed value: 90 kPa
